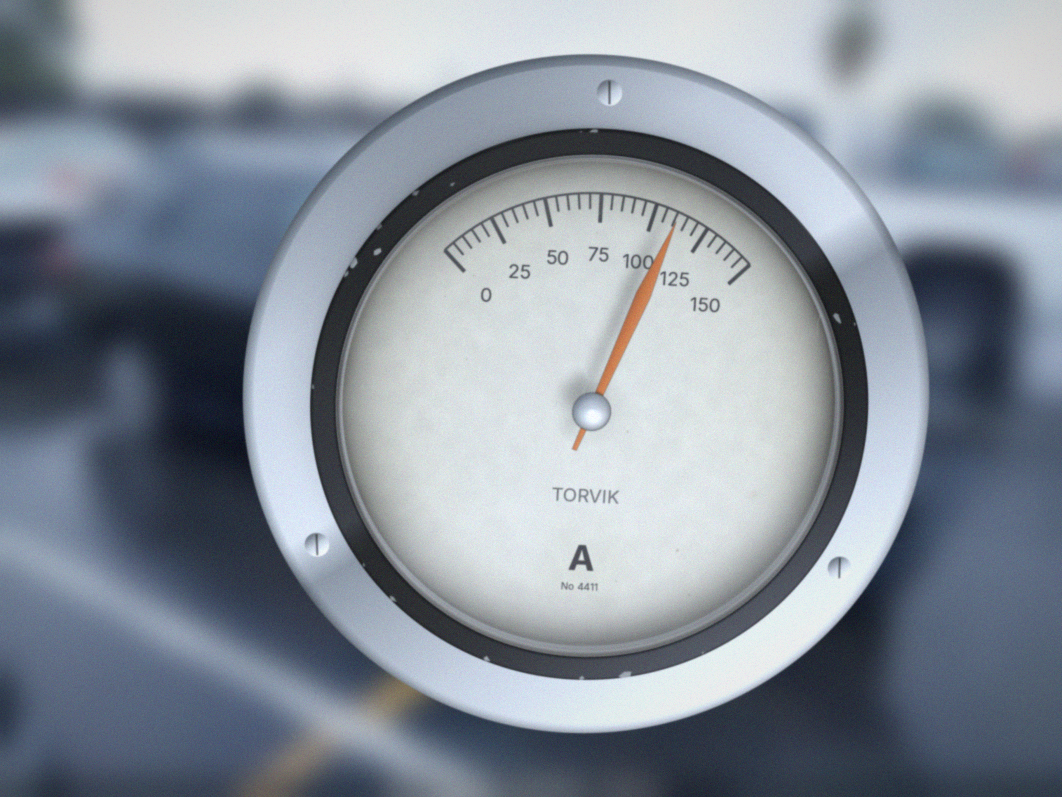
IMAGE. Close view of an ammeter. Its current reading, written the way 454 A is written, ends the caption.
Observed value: 110 A
